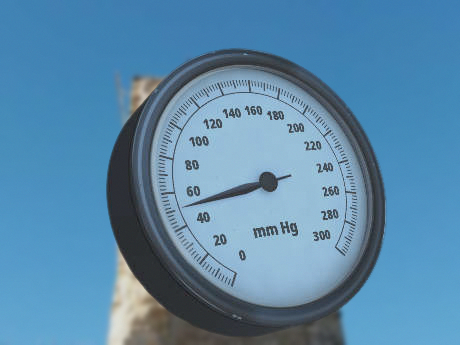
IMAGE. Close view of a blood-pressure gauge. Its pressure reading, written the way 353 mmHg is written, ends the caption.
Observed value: 50 mmHg
